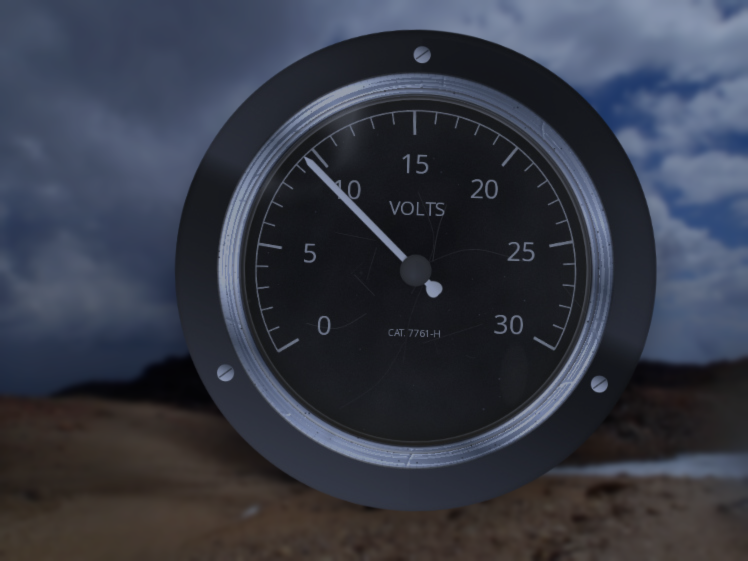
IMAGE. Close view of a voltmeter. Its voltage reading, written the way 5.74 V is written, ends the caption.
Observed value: 9.5 V
